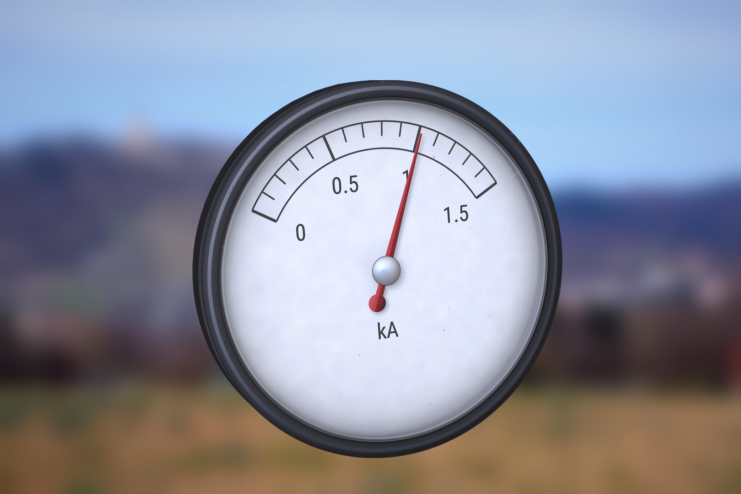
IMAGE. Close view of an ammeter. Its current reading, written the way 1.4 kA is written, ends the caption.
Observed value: 1 kA
